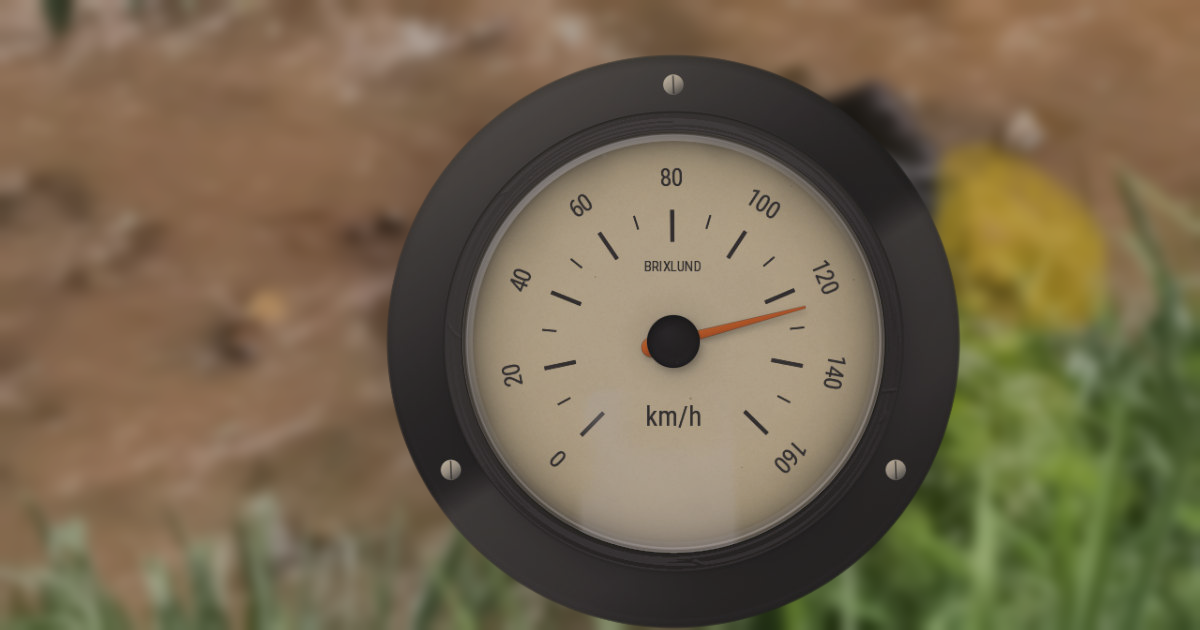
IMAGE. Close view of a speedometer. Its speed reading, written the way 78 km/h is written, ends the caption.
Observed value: 125 km/h
